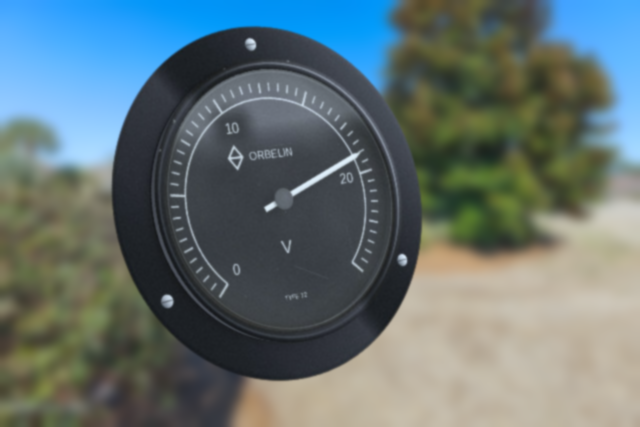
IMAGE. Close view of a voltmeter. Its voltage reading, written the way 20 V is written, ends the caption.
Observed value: 19 V
